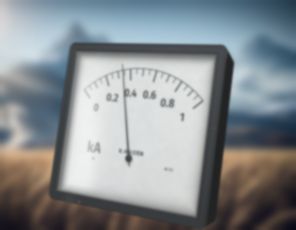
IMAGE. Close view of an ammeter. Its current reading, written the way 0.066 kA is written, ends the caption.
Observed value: 0.35 kA
